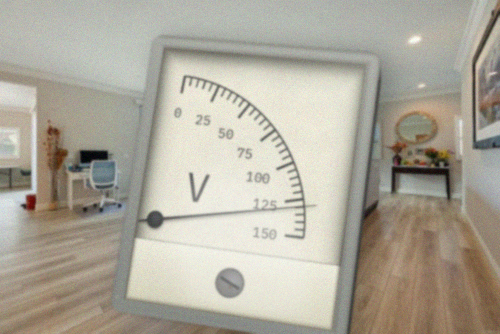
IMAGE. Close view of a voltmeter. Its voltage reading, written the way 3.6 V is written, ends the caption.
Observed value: 130 V
